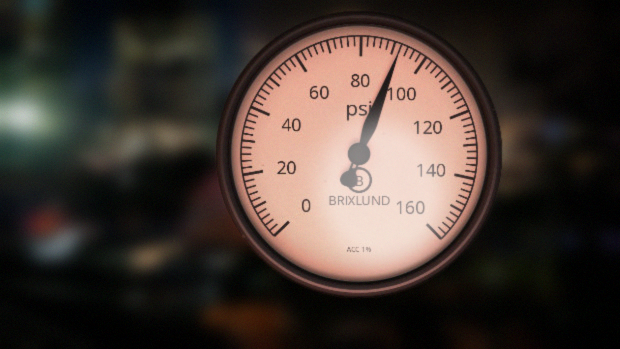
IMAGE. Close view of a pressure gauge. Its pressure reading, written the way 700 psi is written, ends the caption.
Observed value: 92 psi
